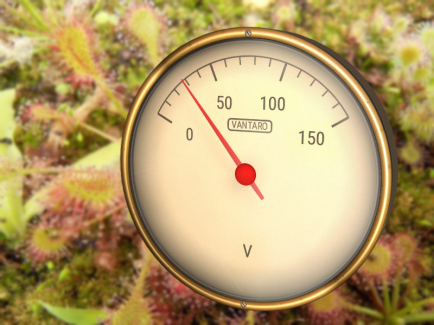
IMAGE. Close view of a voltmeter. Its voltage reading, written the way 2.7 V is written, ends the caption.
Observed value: 30 V
